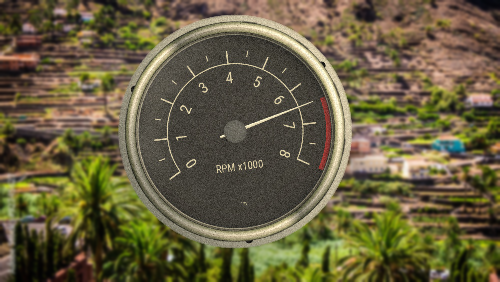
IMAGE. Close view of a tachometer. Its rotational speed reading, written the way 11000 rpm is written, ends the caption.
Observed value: 6500 rpm
